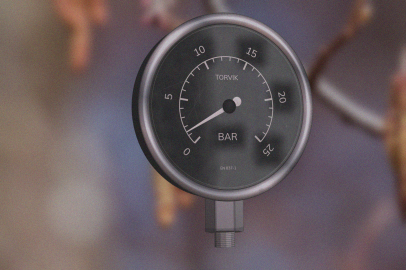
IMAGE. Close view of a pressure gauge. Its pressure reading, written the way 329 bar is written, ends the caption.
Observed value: 1.5 bar
